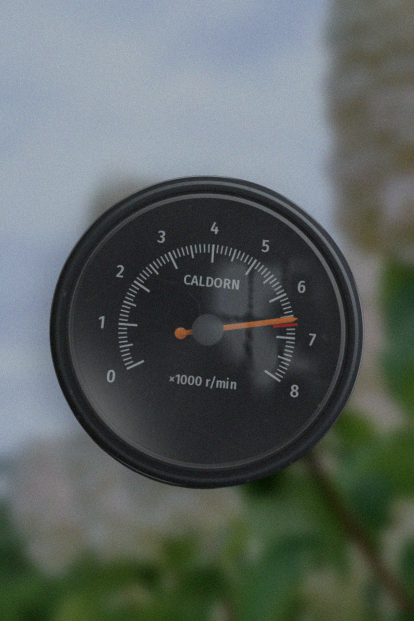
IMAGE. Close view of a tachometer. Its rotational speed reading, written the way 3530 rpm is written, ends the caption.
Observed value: 6600 rpm
